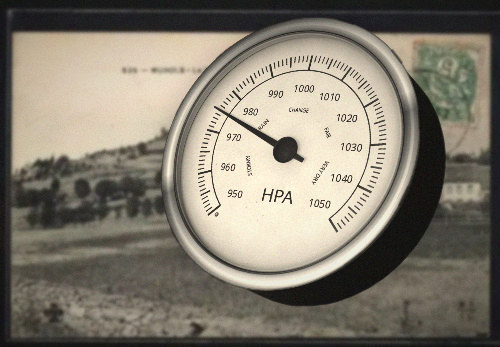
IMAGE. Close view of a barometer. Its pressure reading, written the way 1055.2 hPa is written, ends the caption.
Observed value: 975 hPa
